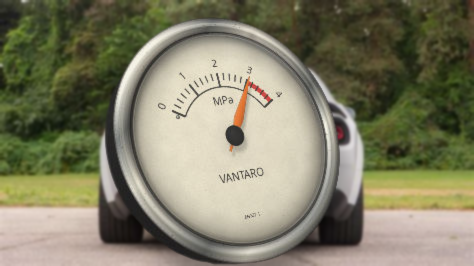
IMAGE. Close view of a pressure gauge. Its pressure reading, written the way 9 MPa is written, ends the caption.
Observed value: 3 MPa
